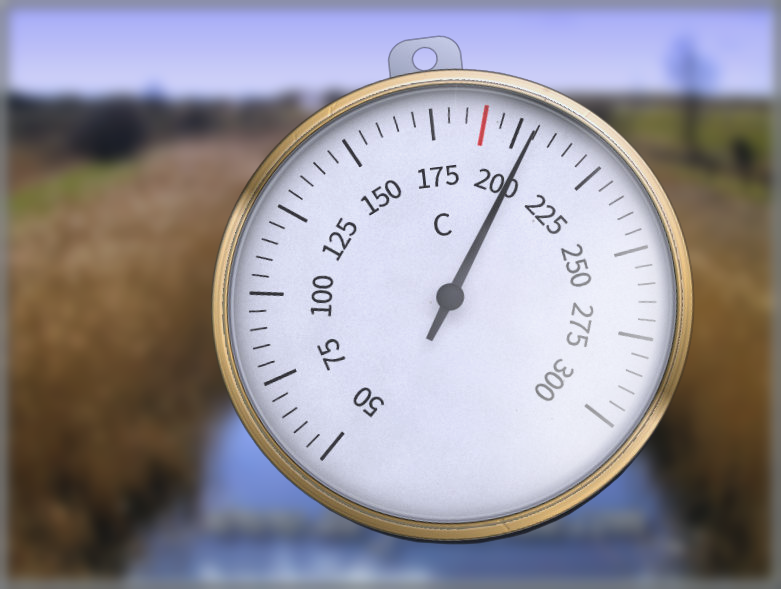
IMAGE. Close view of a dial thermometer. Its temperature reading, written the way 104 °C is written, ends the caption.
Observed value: 205 °C
